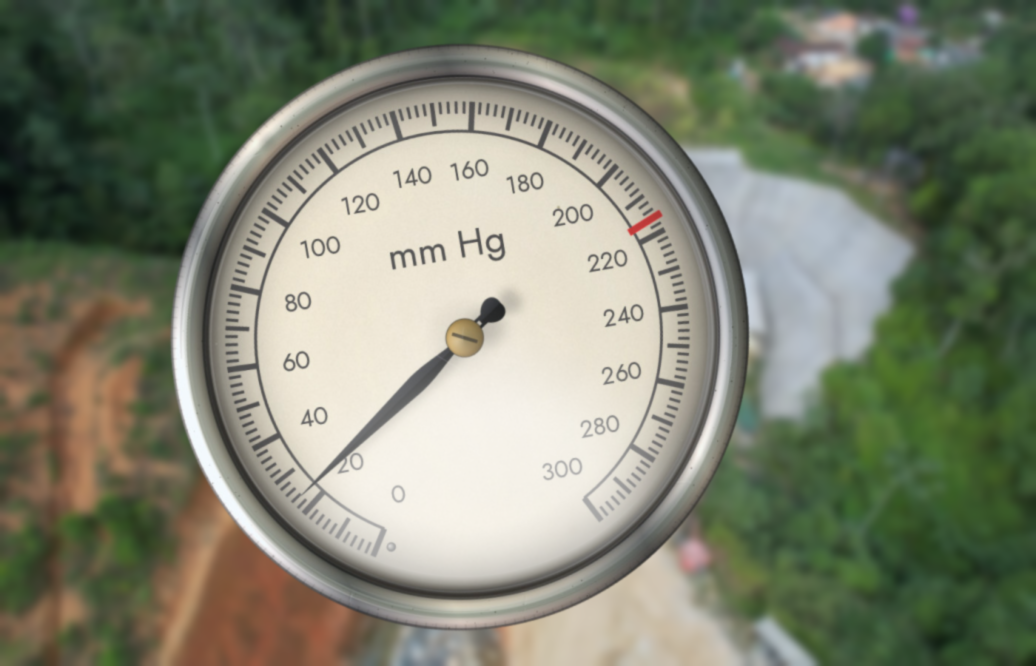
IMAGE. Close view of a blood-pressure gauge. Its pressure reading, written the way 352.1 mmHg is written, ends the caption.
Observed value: 24 mmHg
